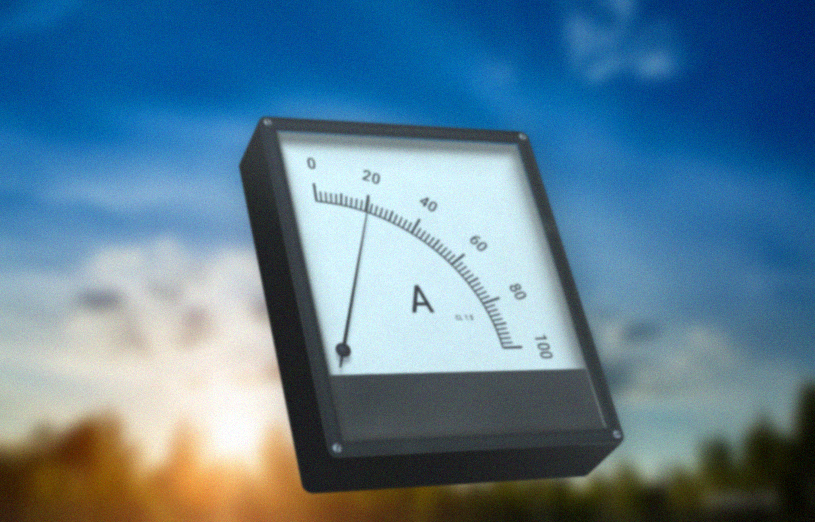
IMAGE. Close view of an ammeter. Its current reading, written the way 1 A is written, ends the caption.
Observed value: 20 A
